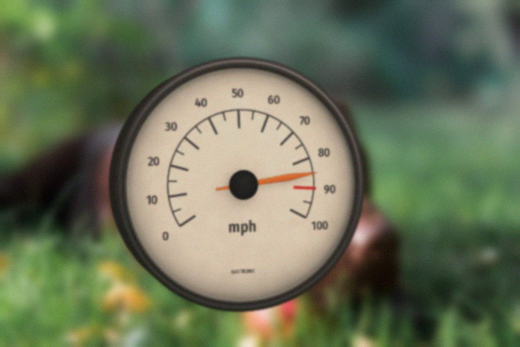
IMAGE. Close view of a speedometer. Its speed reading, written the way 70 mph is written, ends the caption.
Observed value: 85 mph
